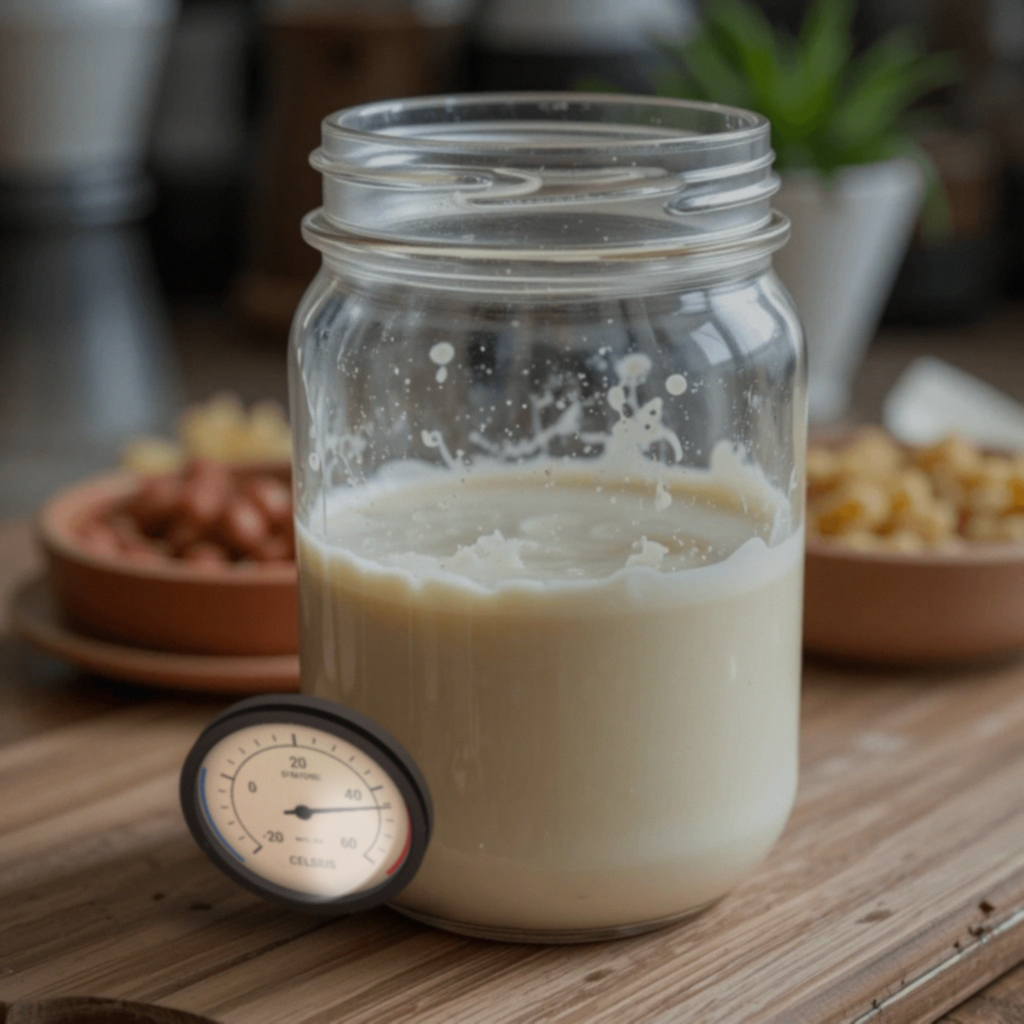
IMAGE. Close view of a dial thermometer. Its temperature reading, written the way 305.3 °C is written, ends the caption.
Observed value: 44 °C
